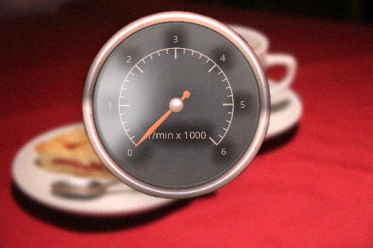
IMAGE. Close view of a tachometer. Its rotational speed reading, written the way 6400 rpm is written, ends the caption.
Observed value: 0 rpm
